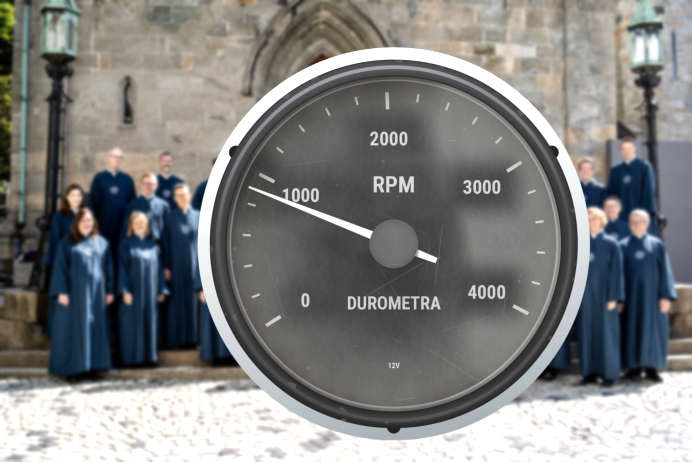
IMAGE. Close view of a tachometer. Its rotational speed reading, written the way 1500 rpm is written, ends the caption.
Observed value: 900 rpm
